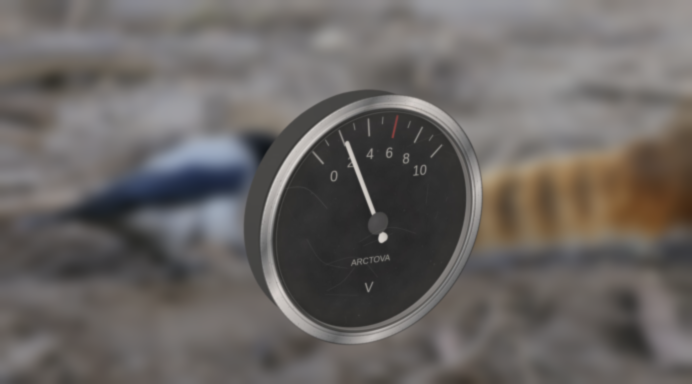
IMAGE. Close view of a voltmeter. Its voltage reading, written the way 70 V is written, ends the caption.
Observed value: 2 V
